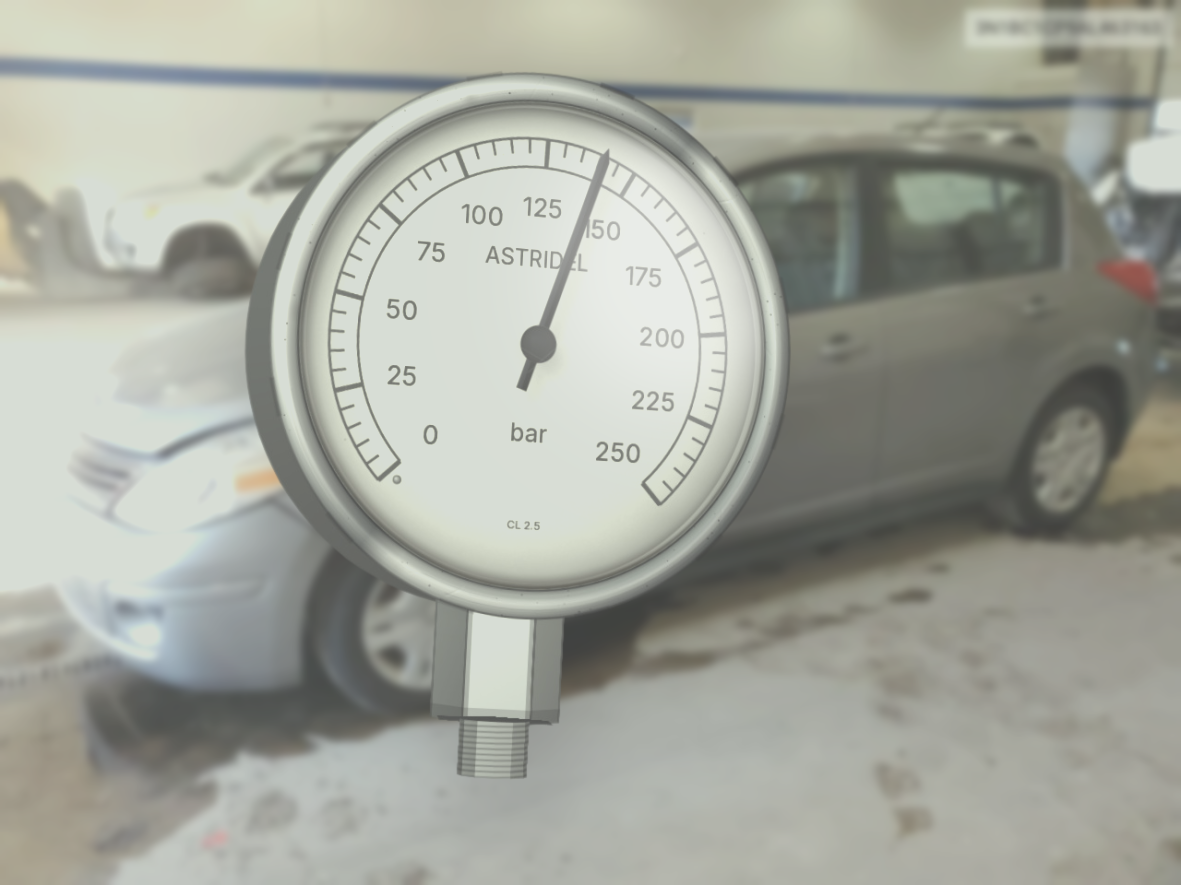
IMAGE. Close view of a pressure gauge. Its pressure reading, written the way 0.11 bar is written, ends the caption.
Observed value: 140 bar
